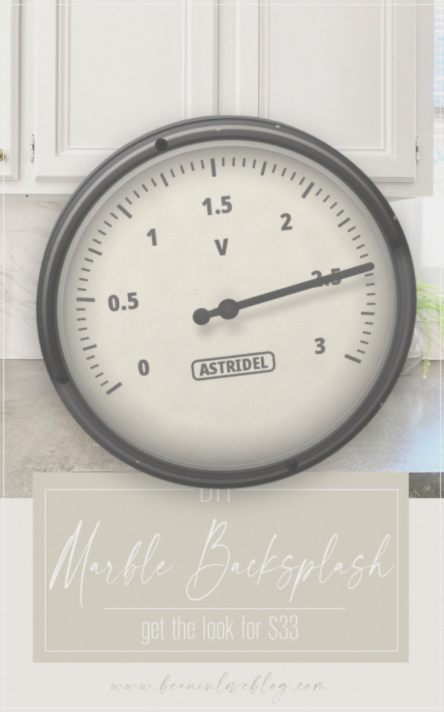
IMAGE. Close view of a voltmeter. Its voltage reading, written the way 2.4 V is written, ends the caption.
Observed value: 2.5 V
